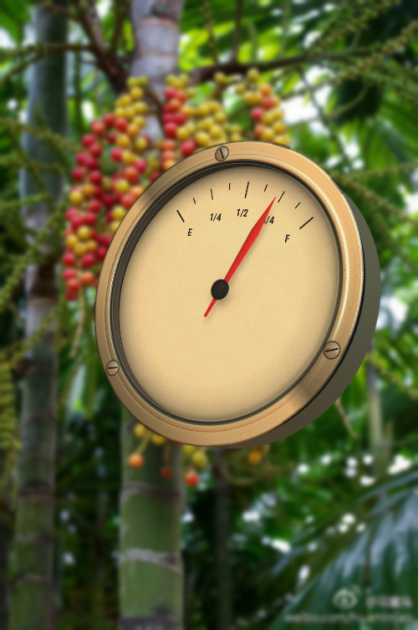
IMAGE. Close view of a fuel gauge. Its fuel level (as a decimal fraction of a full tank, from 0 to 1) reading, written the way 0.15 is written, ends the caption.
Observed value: 0.75
